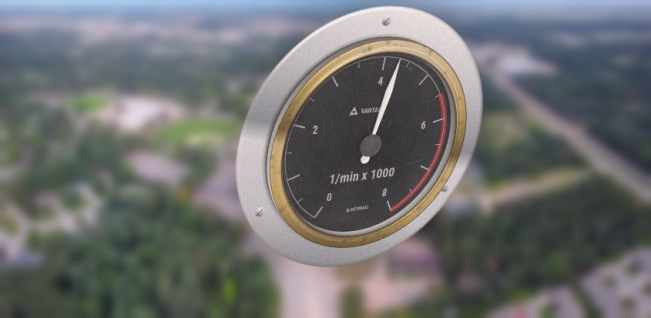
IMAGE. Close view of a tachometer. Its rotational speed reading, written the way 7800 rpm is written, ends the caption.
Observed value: 4250 rpm
